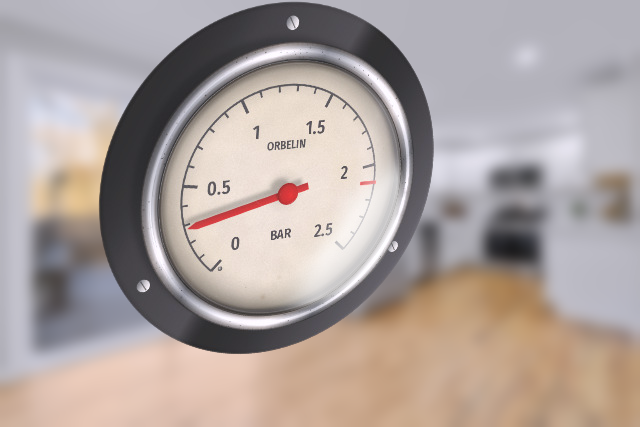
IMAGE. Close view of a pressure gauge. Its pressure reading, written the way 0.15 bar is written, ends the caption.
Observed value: 0.3 bar
